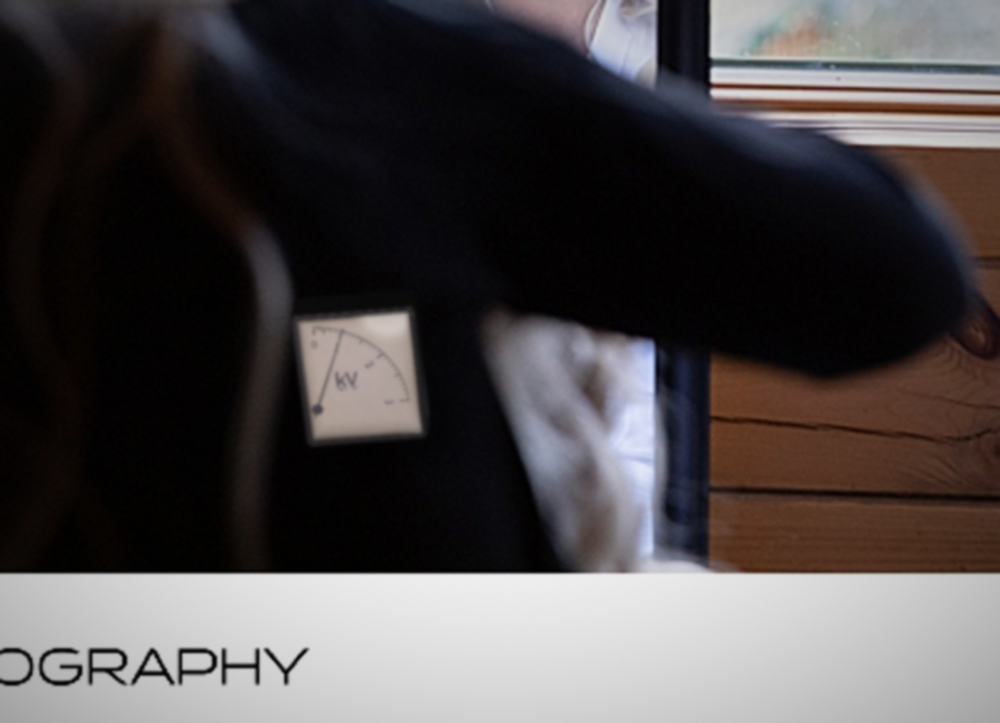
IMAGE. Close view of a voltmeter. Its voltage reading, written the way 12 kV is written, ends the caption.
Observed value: 1 kV
